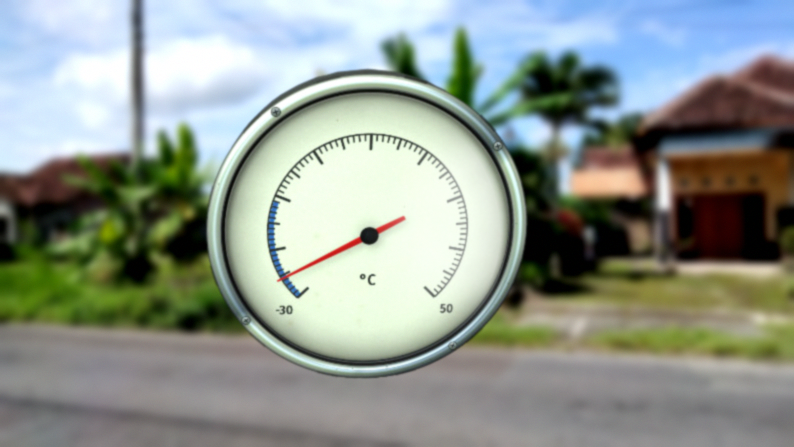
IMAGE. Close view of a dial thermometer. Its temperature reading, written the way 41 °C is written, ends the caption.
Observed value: -25 °C
